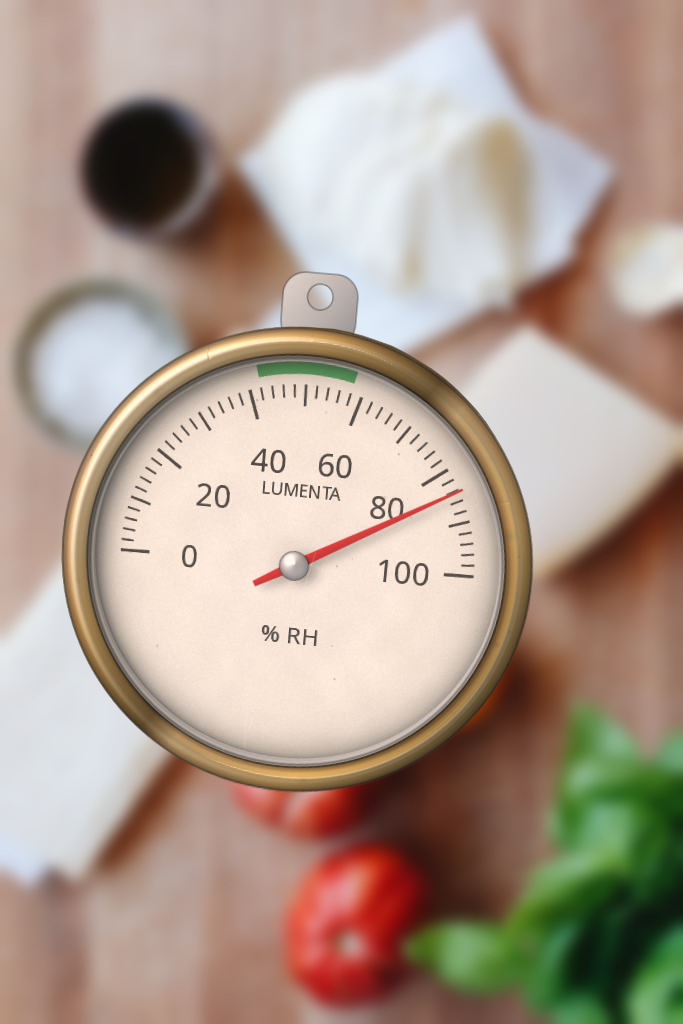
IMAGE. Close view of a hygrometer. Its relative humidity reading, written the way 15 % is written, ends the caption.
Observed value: 84 %
